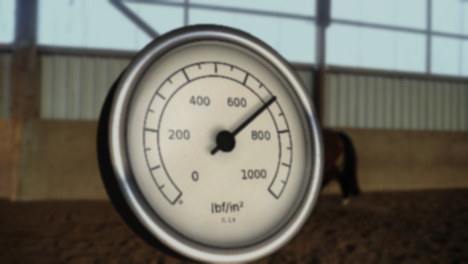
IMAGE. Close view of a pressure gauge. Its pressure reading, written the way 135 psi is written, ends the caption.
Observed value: 700 psi
